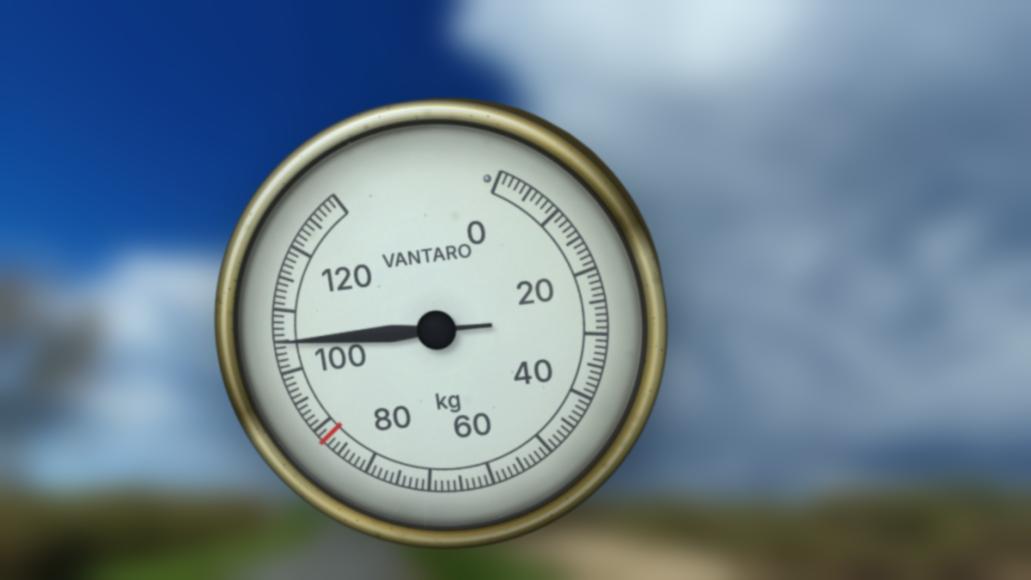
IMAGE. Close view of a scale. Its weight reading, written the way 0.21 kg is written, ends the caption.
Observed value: 105 kg
